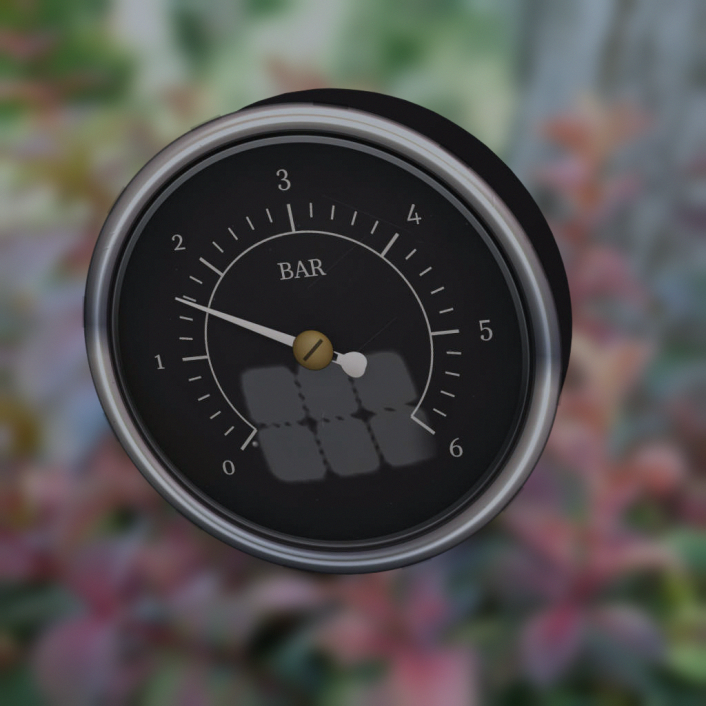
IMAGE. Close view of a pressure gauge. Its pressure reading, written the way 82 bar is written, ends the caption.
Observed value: 1.6 bar
